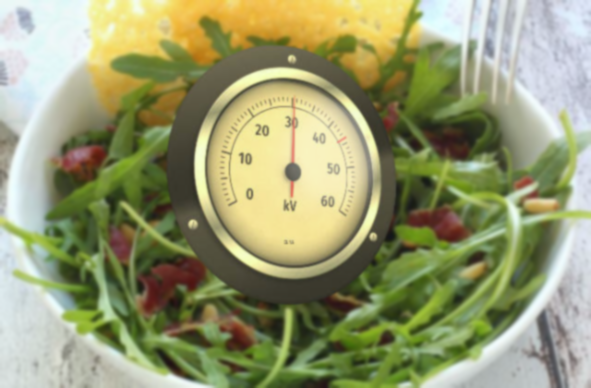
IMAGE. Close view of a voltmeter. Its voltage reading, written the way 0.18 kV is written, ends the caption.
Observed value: 30 kV
